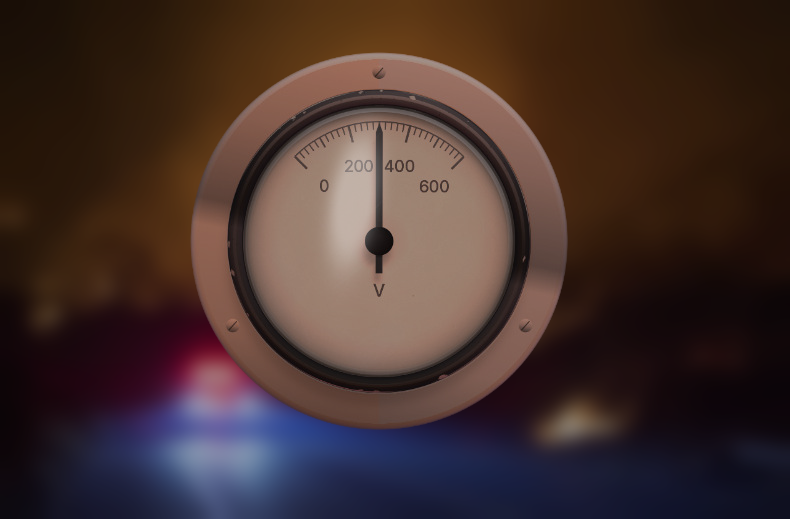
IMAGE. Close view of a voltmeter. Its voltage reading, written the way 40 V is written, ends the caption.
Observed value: 300 V
